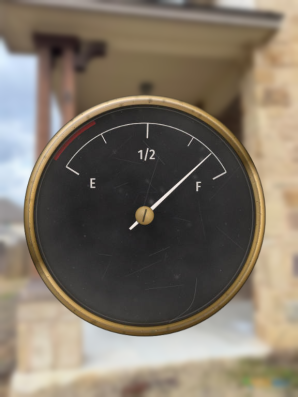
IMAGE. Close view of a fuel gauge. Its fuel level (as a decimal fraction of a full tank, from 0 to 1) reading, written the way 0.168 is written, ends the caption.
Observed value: 0.875
